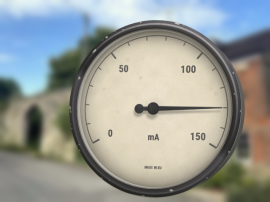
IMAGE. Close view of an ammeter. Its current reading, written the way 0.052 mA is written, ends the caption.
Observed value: 130 mA
